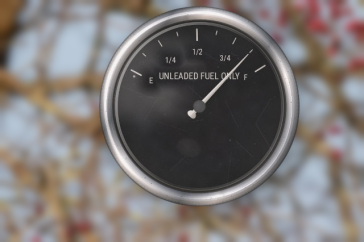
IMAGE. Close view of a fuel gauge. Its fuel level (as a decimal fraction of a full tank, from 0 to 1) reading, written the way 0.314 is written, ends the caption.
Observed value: 0.875
